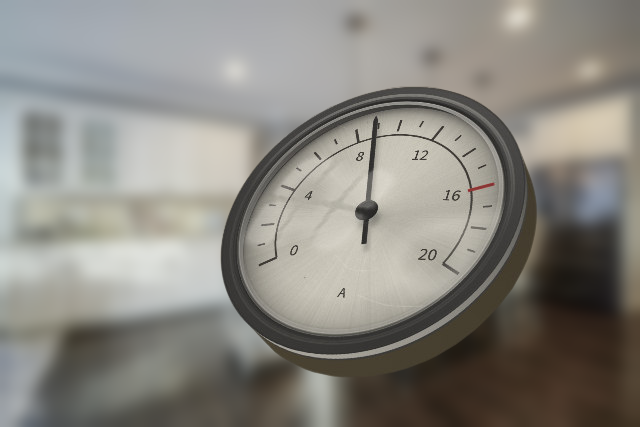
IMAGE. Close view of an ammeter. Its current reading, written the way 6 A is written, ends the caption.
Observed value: 9 A
